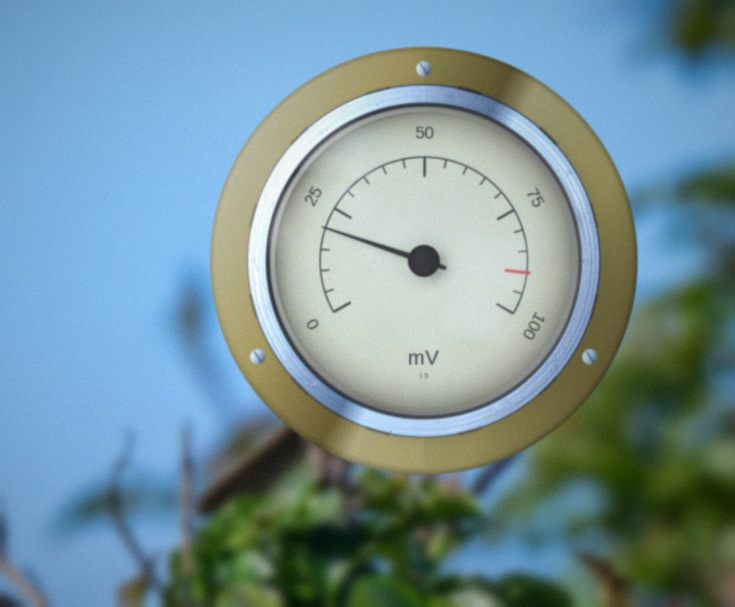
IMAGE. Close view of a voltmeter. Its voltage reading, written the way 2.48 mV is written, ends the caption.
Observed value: 20 mV
